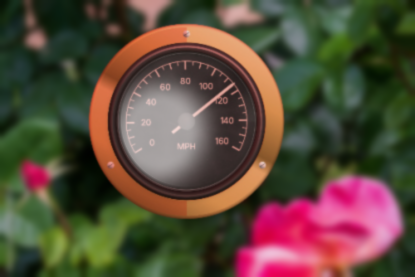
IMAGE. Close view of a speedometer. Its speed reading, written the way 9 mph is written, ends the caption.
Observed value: 115 mph
